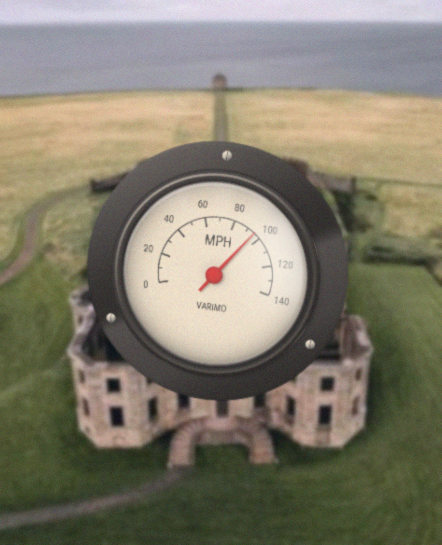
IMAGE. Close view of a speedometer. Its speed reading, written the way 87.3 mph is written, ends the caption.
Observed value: 95 mph
